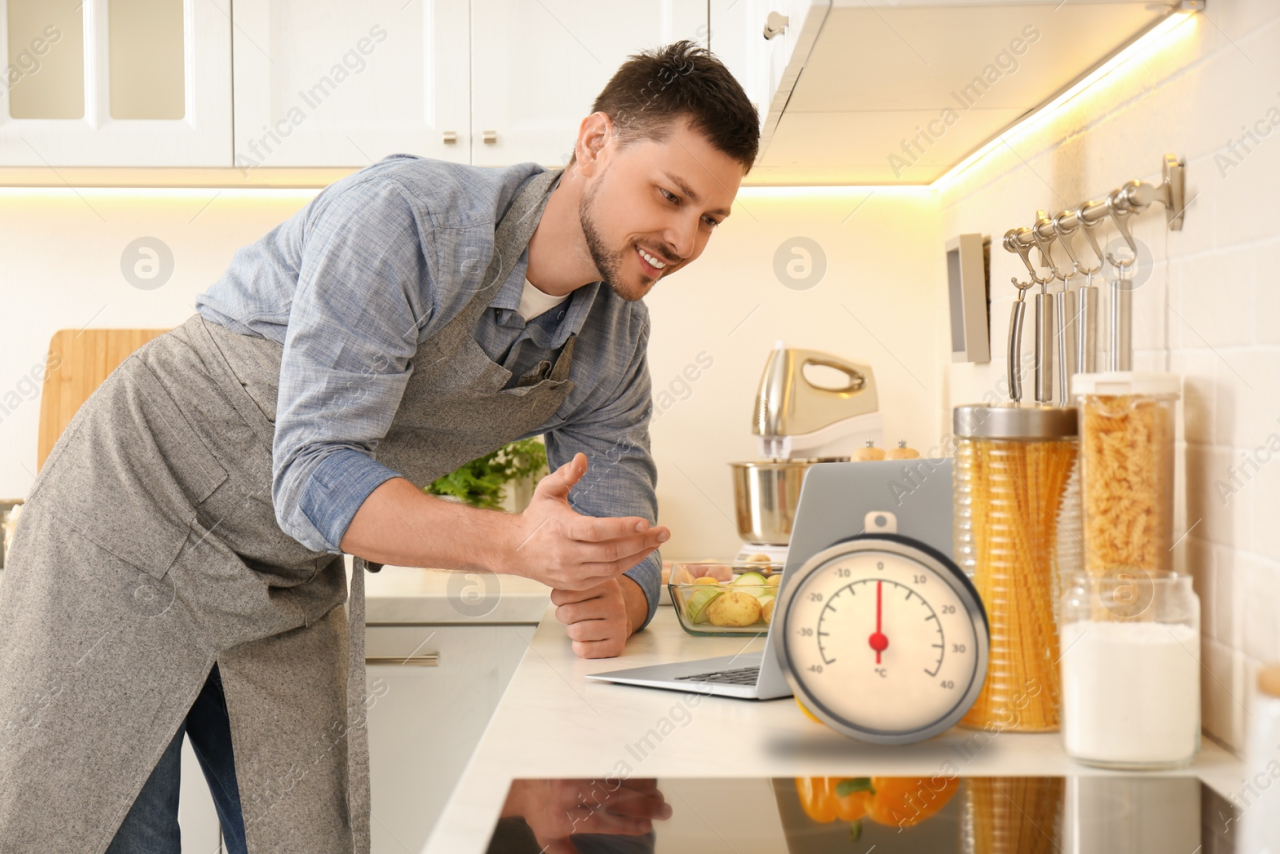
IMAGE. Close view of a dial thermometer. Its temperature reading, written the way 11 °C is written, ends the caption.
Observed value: 0 °C
